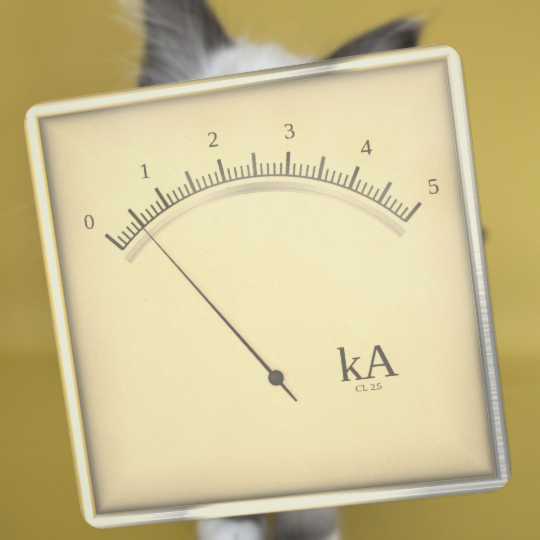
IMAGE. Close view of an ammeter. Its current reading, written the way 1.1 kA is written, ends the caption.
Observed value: 0.5 kA
